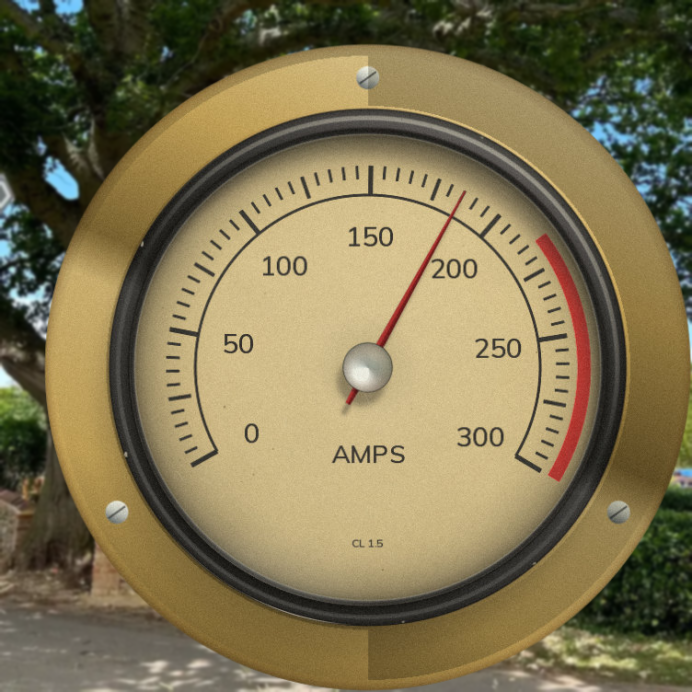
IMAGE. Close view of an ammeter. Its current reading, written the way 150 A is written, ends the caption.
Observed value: 185 A
